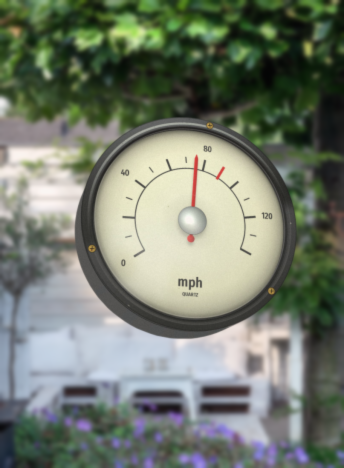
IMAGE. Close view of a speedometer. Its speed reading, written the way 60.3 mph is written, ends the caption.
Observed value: 75 mph
